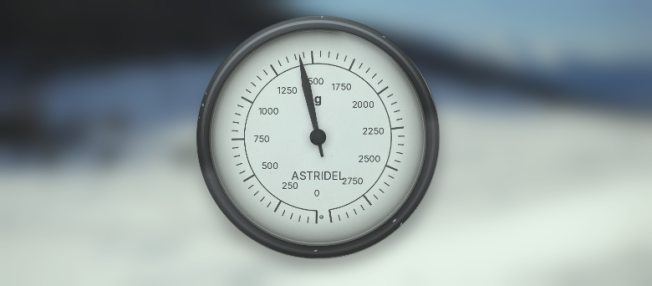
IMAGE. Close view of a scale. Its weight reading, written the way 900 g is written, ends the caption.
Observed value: 1425 g
